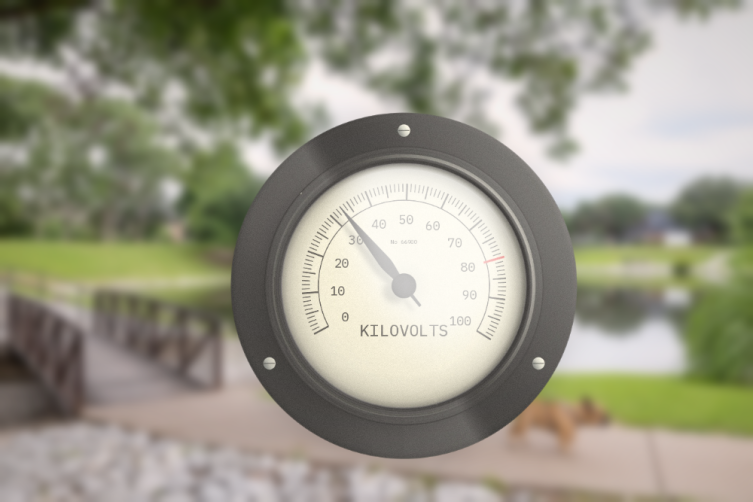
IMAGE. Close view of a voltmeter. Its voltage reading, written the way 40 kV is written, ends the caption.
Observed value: 33 kV
